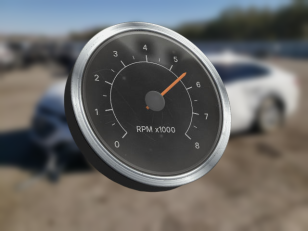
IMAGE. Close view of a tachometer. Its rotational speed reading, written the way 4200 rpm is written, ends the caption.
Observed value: 5500 rpm
